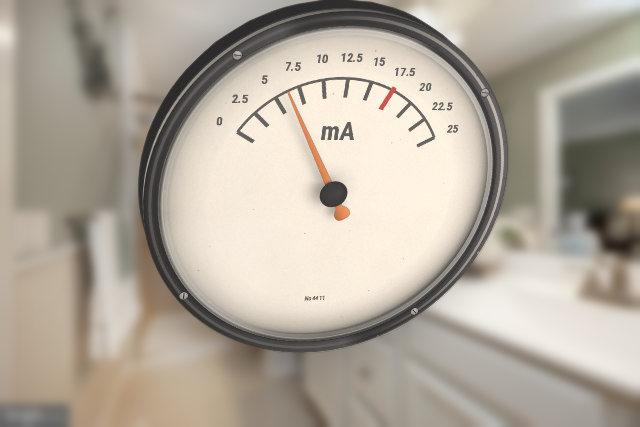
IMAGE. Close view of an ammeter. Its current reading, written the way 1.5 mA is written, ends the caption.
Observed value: 6.25 mA
